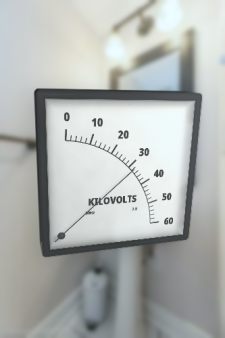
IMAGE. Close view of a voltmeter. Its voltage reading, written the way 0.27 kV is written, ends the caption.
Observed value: 32 kV
